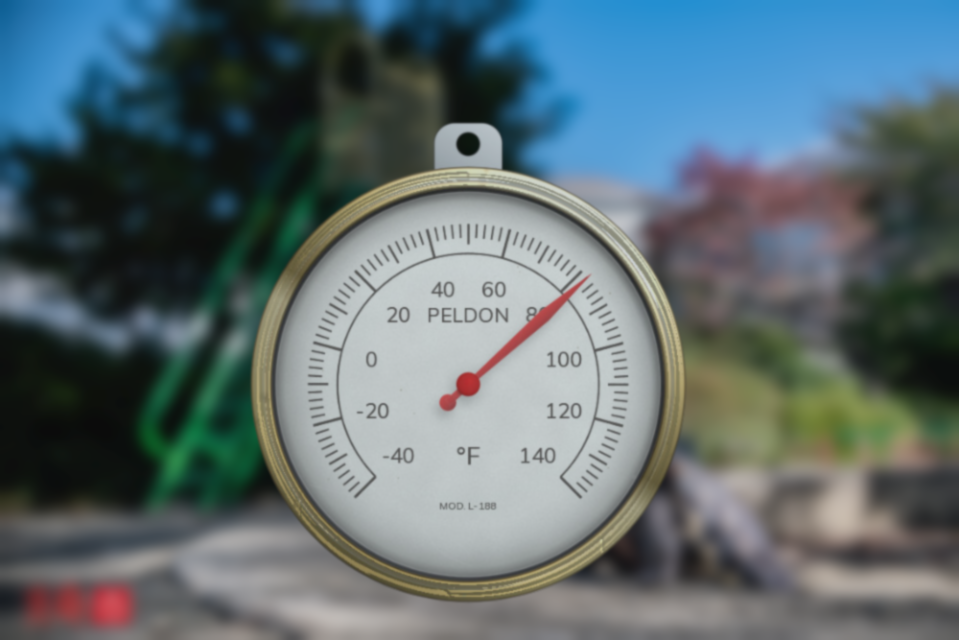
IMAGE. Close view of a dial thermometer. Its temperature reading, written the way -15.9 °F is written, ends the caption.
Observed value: 82 °F
